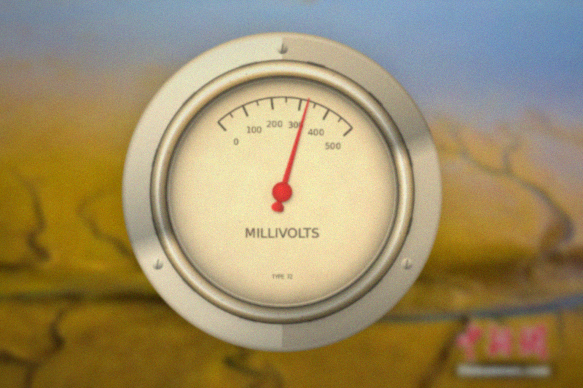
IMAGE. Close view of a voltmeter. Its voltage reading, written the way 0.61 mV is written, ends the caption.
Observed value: 325 mV
